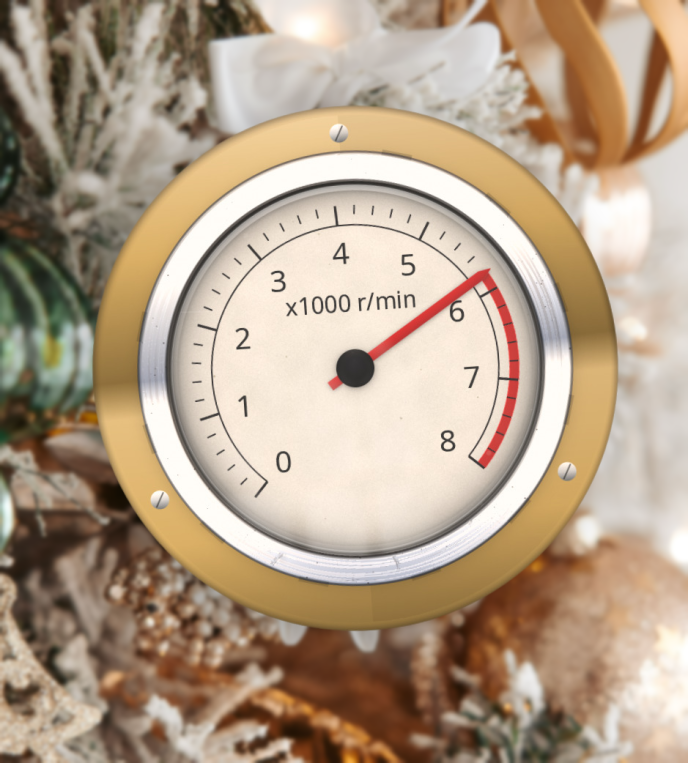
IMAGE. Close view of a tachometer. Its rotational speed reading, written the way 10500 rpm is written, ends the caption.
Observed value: 5800 rpm
